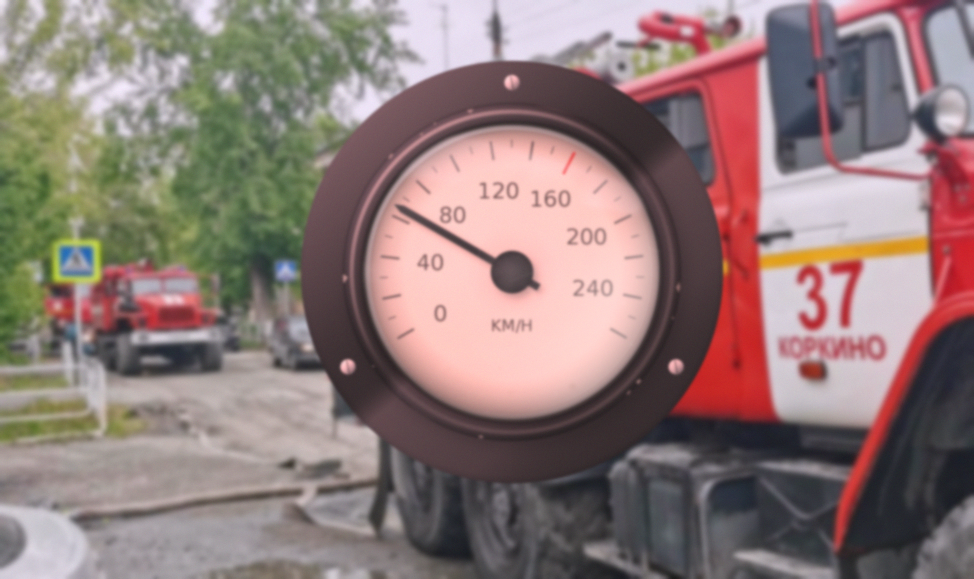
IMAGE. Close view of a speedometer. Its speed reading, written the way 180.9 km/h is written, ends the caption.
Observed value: 65 km/h
